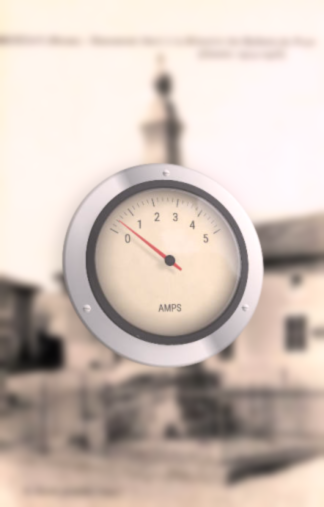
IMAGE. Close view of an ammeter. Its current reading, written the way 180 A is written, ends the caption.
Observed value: 0.4 A
